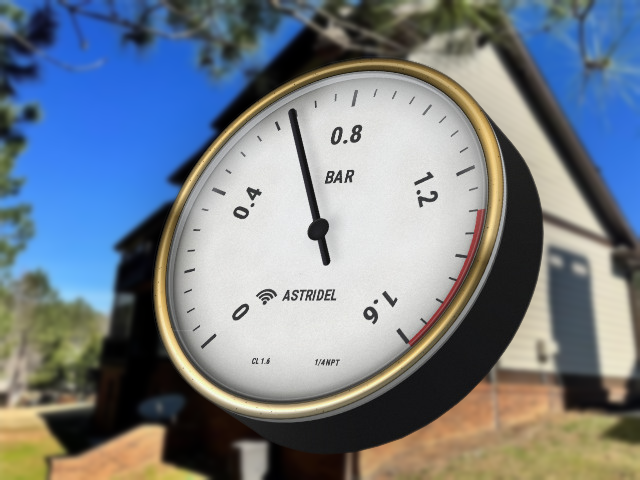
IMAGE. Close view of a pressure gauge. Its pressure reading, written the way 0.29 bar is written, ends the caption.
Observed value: 0.65 bar
